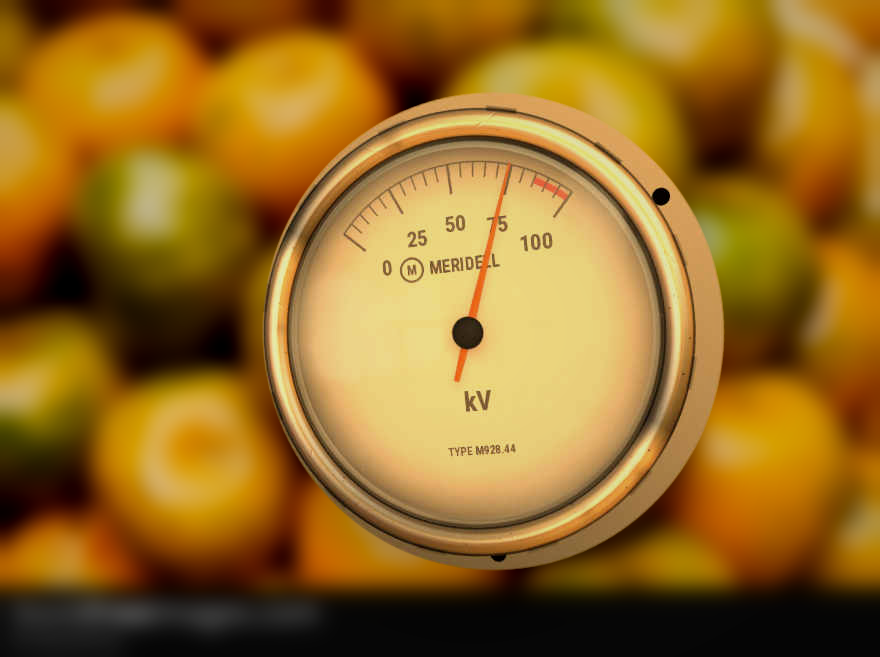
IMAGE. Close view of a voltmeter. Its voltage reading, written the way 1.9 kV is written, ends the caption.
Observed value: 75 kV
